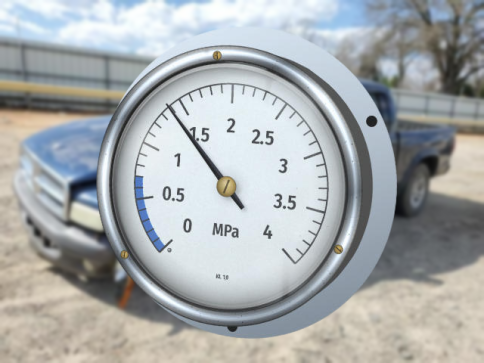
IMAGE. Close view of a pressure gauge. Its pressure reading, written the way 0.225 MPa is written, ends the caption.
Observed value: 1.4 MPa
